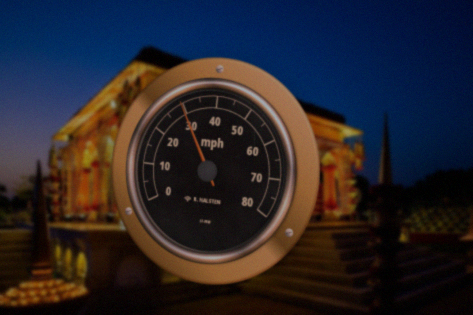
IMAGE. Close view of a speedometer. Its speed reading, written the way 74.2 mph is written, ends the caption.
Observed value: 30 mph
